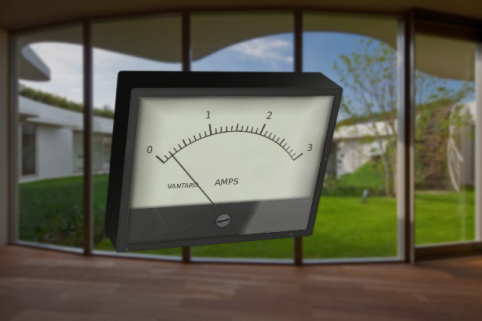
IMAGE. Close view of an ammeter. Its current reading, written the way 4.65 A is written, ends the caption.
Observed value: 0.2 A
